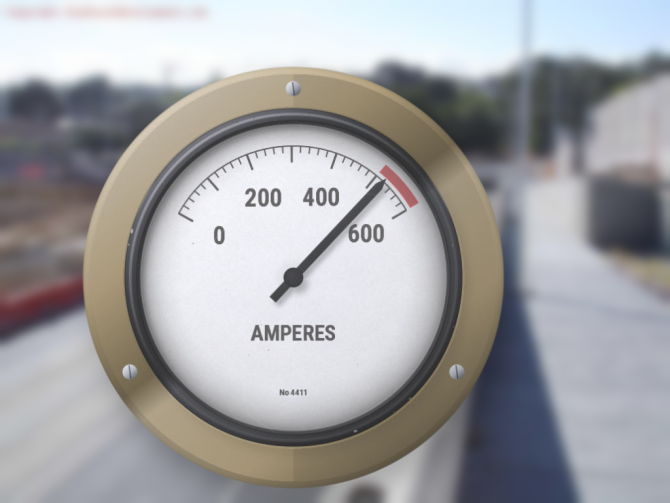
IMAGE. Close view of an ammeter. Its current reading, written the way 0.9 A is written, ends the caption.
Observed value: 520 A
